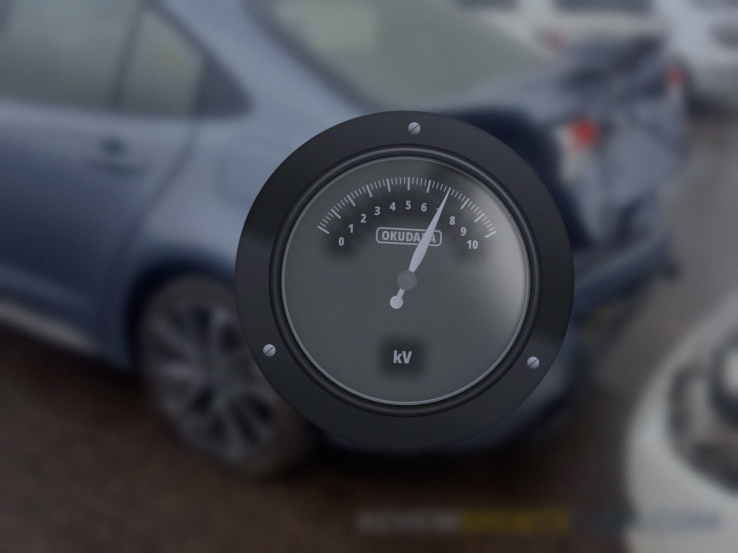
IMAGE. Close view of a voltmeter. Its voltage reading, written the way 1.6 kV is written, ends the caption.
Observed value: 7 kV
